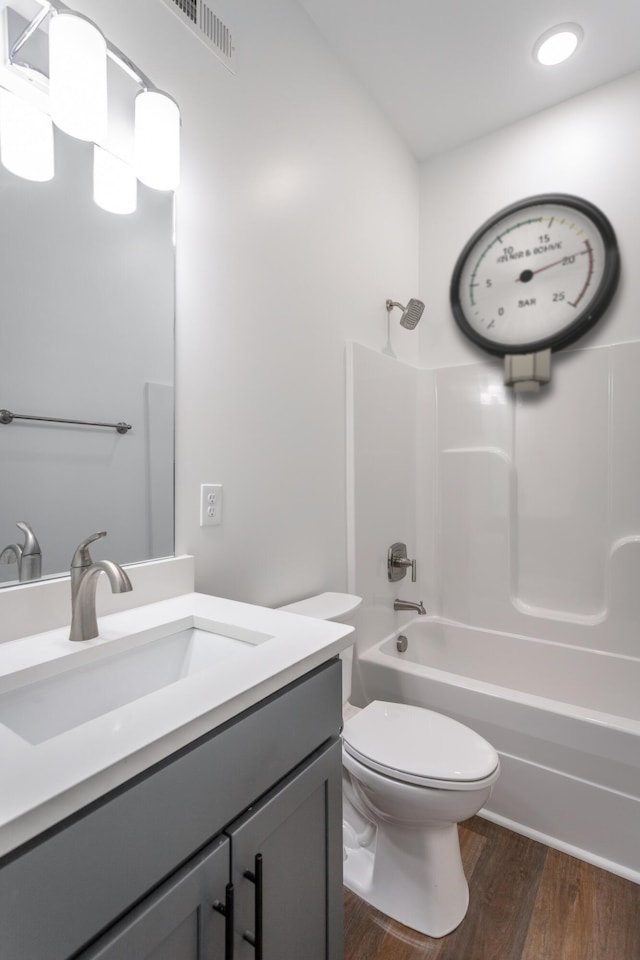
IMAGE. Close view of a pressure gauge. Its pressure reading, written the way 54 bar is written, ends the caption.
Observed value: 20 bar
